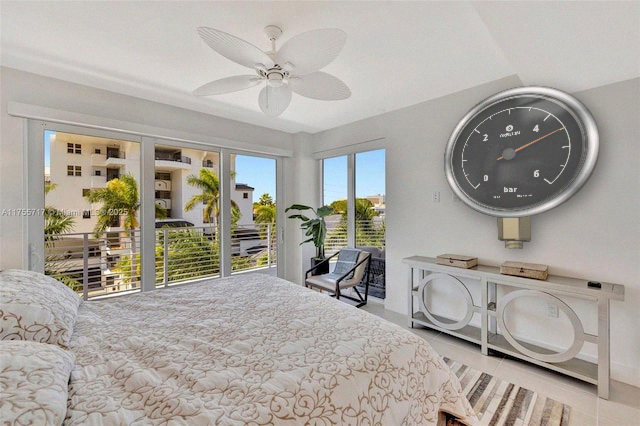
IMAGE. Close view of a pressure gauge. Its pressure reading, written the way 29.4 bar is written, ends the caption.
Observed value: 4.5 bar
